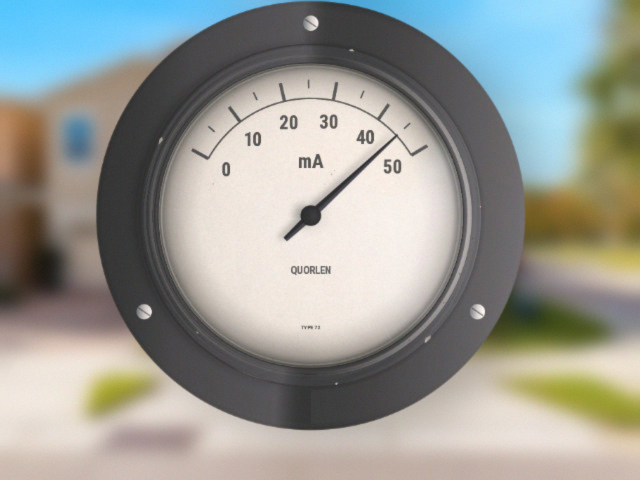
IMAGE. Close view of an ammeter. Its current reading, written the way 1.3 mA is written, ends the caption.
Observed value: 45 mA
